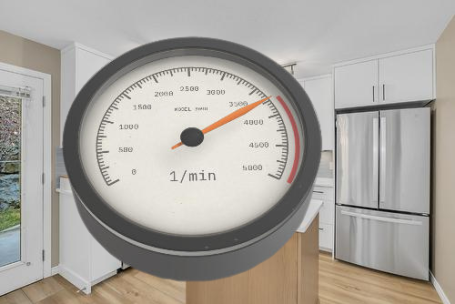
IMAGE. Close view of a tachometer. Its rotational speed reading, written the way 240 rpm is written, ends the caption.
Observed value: 3750 rpm
